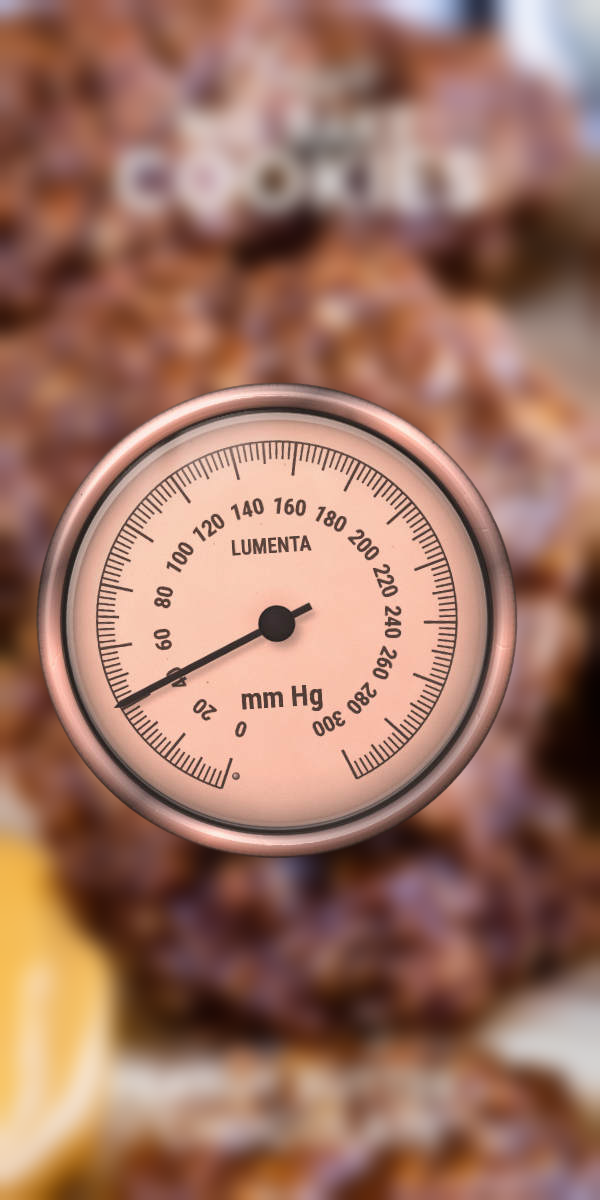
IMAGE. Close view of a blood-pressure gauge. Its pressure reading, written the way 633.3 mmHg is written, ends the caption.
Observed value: 42 mmHg
